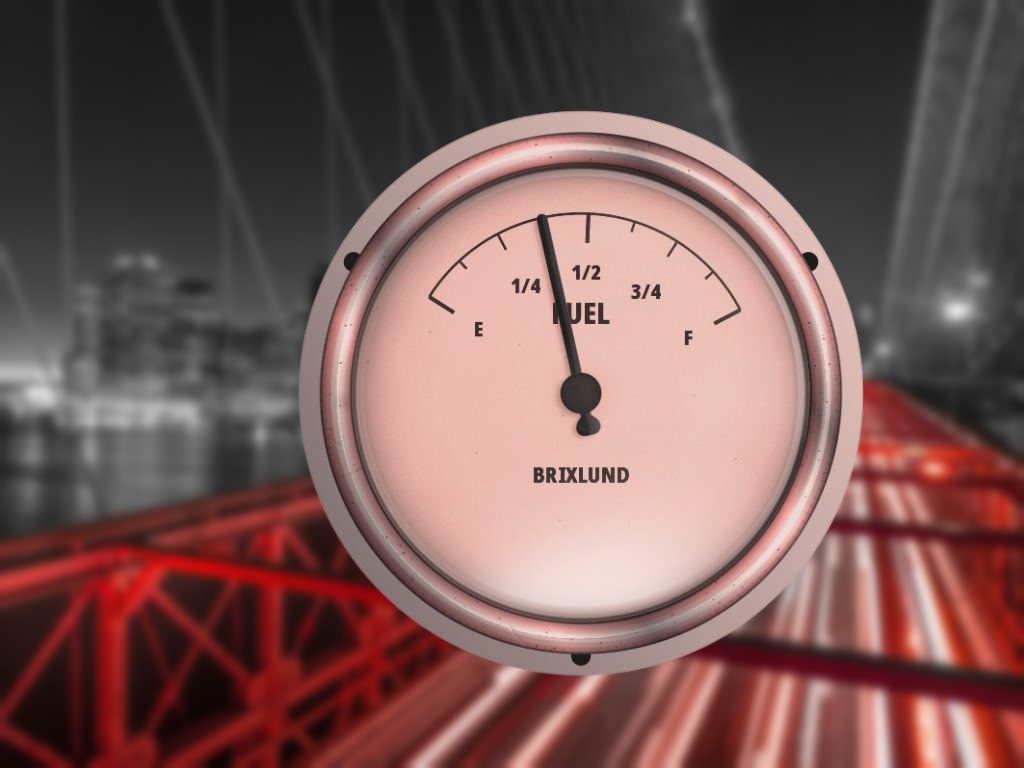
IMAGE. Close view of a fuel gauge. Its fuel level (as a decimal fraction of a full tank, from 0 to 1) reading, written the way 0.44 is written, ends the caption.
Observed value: 0.375
